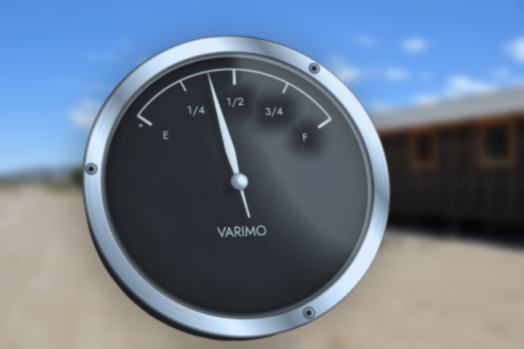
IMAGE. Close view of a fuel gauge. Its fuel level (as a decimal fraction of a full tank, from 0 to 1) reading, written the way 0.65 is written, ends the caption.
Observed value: 0.375
